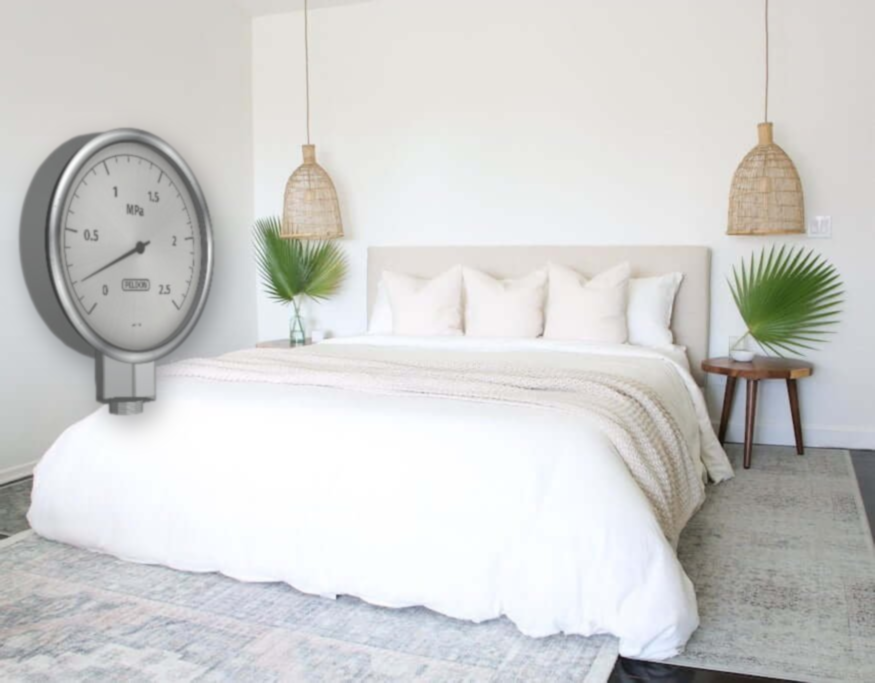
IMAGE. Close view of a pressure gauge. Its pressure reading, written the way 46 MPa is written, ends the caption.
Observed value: 0.2 MPa
